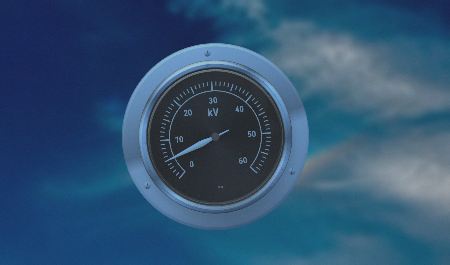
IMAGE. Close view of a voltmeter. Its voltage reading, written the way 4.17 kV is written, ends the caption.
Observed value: 5 kV
